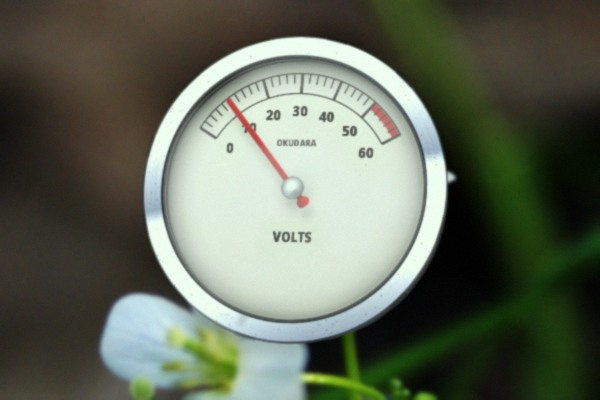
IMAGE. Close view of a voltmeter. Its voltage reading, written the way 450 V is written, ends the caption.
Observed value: 10 V
